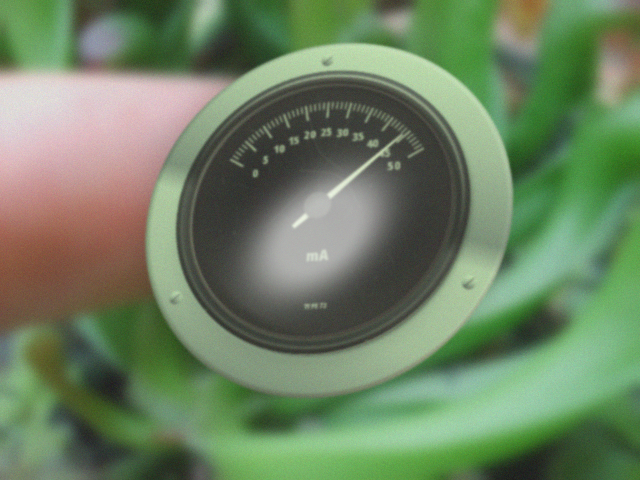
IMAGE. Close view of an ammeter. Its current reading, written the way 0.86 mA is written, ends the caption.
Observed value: 45 mA
